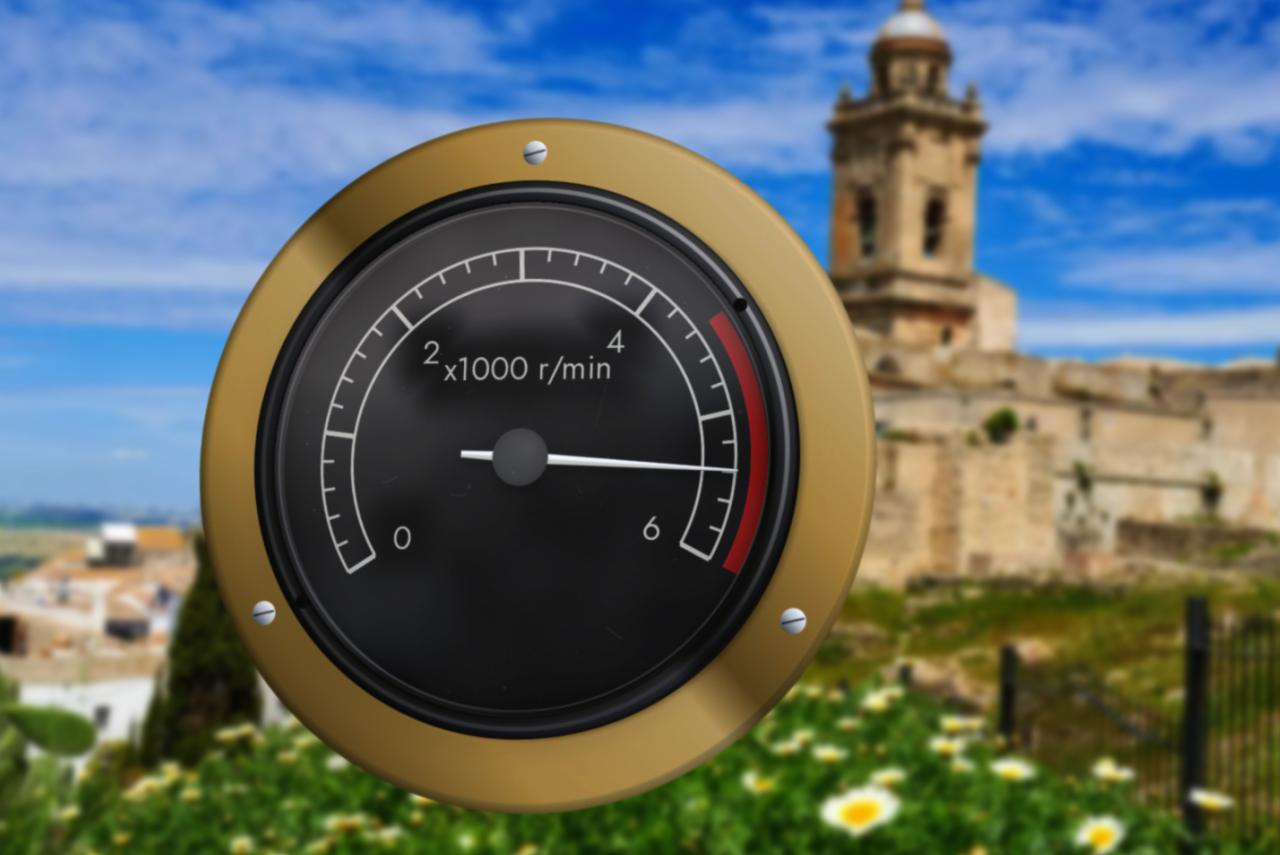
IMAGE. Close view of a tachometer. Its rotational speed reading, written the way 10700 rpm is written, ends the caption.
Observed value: 5400 rpm
